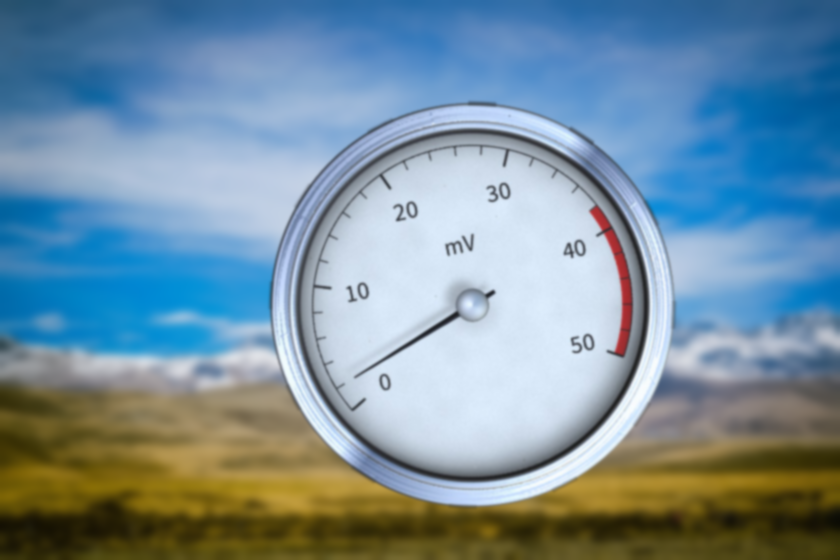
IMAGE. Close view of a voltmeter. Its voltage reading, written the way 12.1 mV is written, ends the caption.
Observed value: 2 mV
